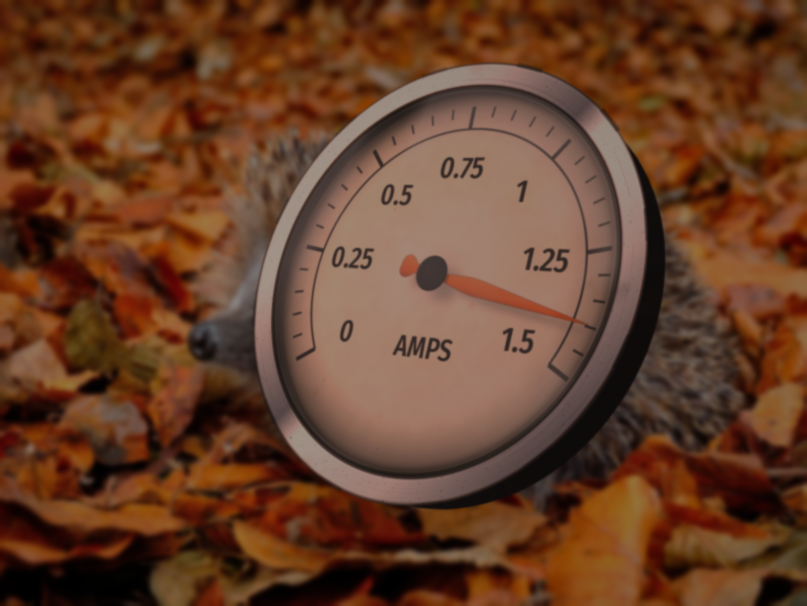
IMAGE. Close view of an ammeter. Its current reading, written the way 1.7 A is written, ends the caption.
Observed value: 1.4 A
